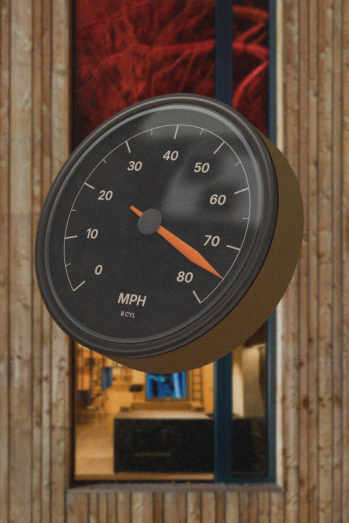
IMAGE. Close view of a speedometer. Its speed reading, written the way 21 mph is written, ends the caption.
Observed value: 75 mph
